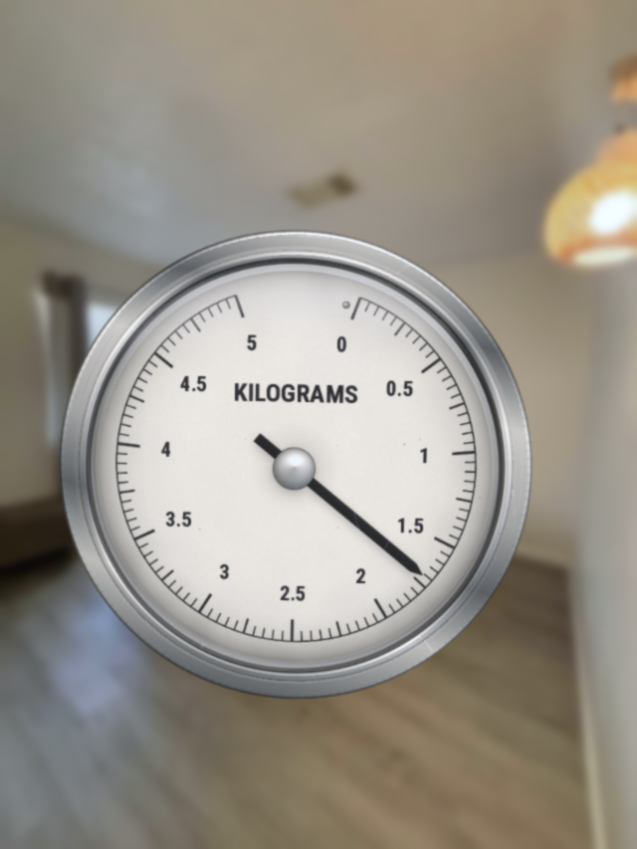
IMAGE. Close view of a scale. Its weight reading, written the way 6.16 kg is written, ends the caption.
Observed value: 1.7 kg
